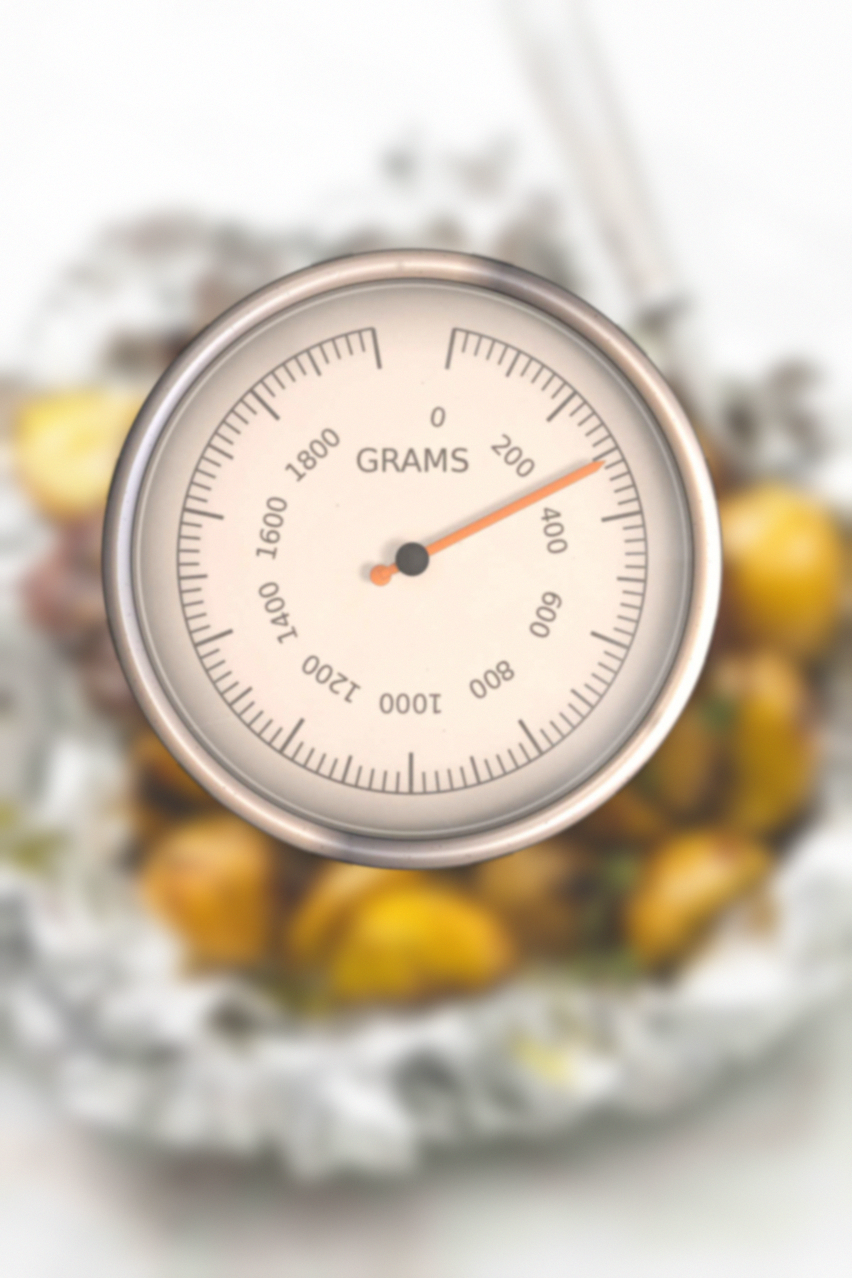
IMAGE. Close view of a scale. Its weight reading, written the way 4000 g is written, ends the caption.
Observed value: 310 g
